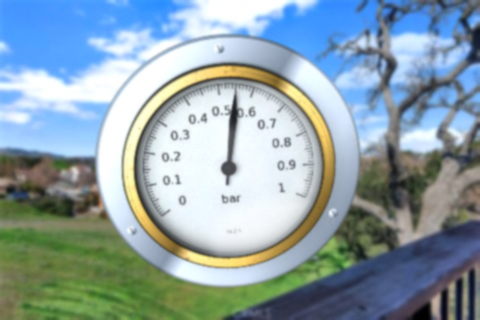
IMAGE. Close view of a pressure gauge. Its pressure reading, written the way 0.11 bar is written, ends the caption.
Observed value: 0.55 bar
